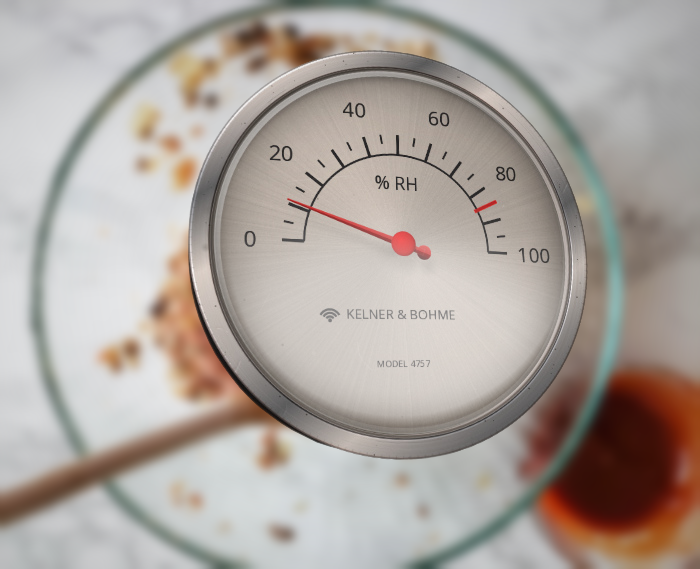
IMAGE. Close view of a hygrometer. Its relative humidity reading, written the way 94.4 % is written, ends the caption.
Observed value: 10 %
